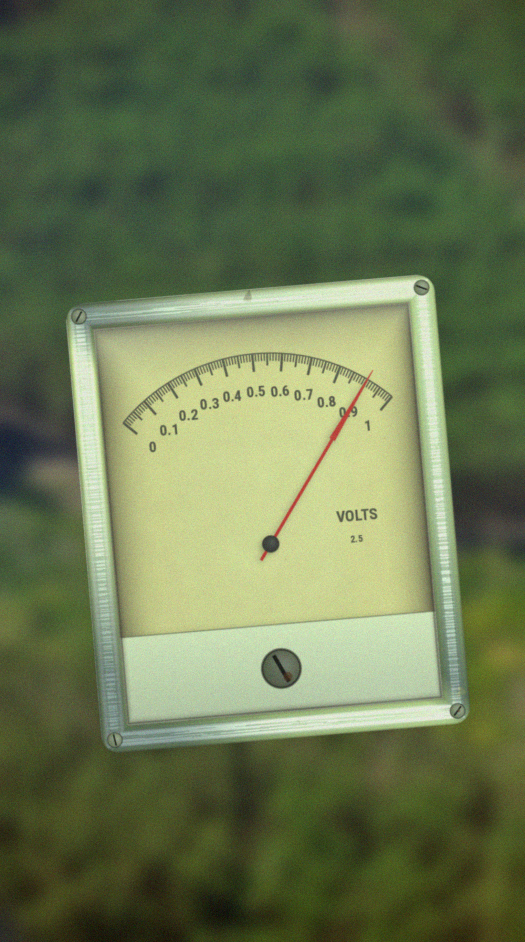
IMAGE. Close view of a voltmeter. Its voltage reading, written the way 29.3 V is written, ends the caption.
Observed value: 0.9 V
